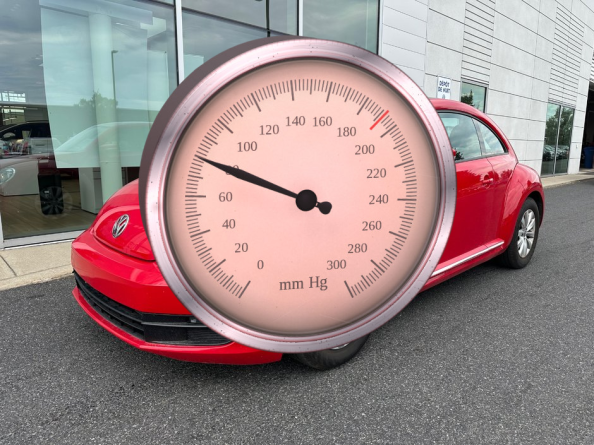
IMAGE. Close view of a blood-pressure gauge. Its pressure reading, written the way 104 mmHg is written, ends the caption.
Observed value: 80 mmHg
